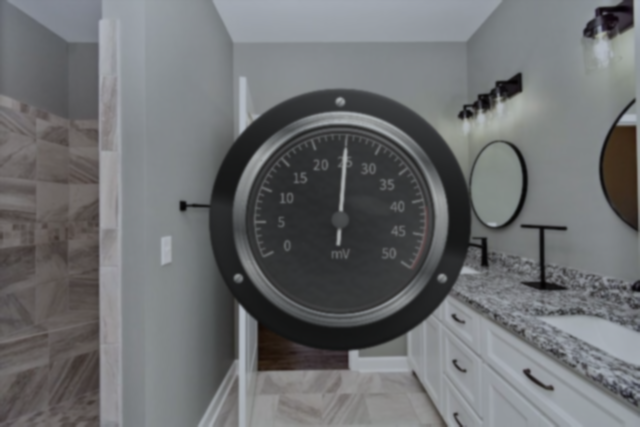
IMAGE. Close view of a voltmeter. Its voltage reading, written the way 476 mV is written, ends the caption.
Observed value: 25 mV
